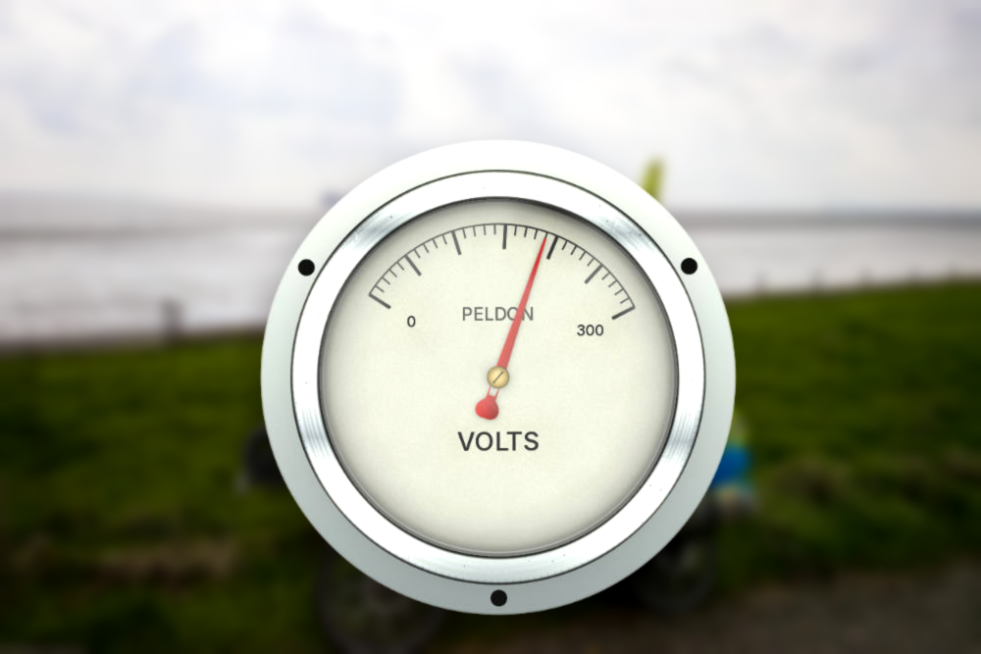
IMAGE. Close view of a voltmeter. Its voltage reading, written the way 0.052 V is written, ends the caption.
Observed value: 190 V
